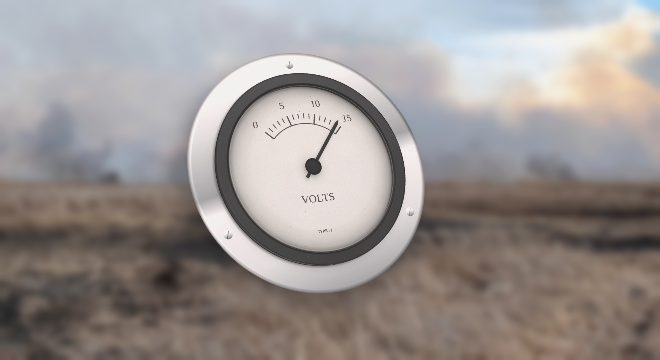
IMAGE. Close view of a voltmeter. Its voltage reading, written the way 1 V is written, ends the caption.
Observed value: 14 V
